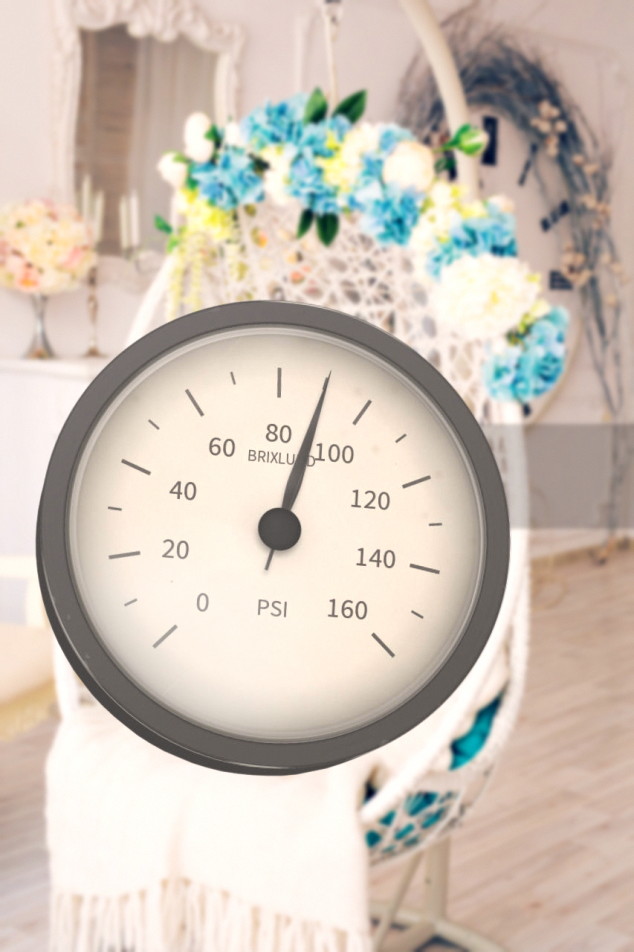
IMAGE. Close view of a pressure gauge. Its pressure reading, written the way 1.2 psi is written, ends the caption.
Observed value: 90 psi
